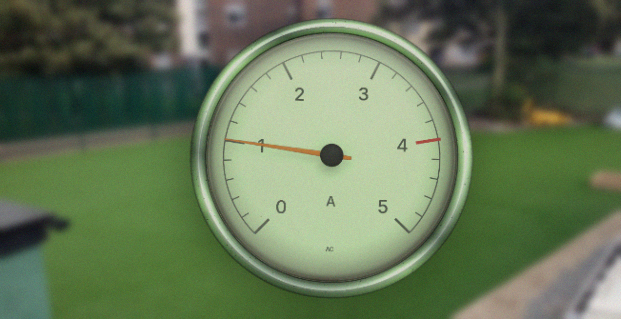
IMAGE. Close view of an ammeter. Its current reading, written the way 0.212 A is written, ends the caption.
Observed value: 1 A
